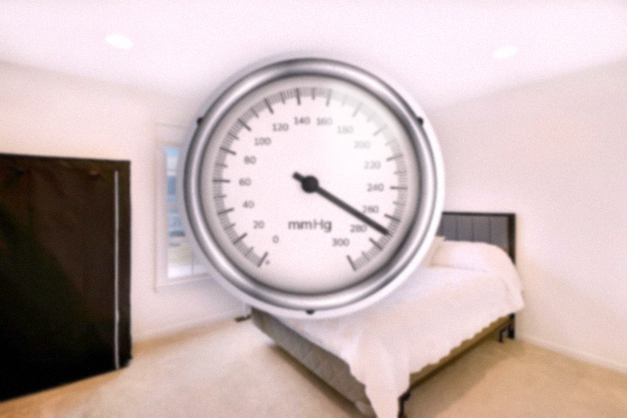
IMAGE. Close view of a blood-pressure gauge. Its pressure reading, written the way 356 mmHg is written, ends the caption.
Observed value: 270 mmHg
